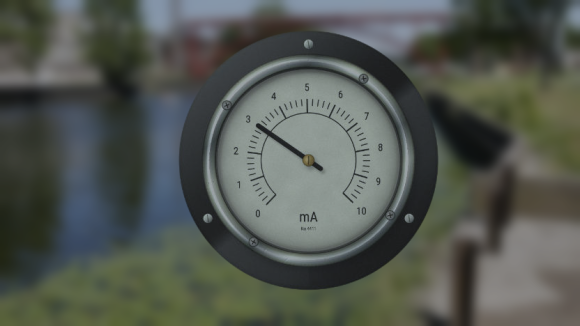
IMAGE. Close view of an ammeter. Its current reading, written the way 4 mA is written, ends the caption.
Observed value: 3 mA
